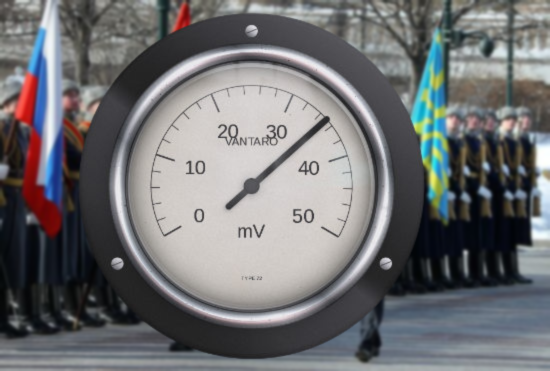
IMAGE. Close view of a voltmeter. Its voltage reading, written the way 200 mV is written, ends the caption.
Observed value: 35 mV
